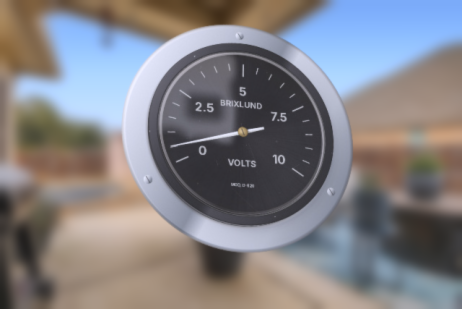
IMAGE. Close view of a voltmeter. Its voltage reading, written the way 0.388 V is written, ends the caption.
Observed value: 0.5 V
